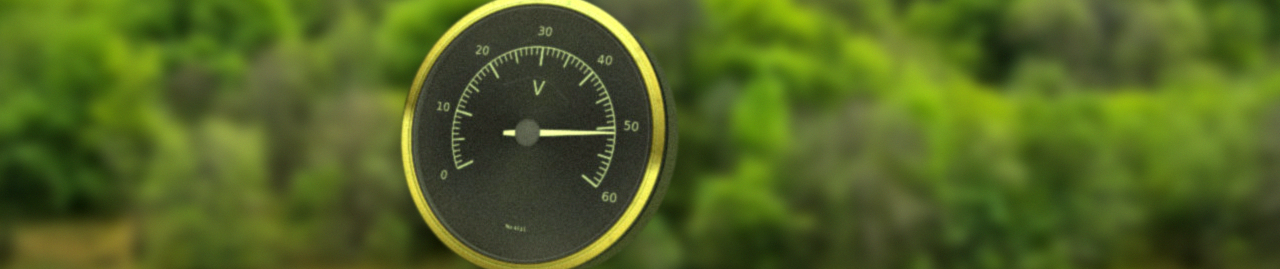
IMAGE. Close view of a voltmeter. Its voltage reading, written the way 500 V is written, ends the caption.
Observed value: 51 V
